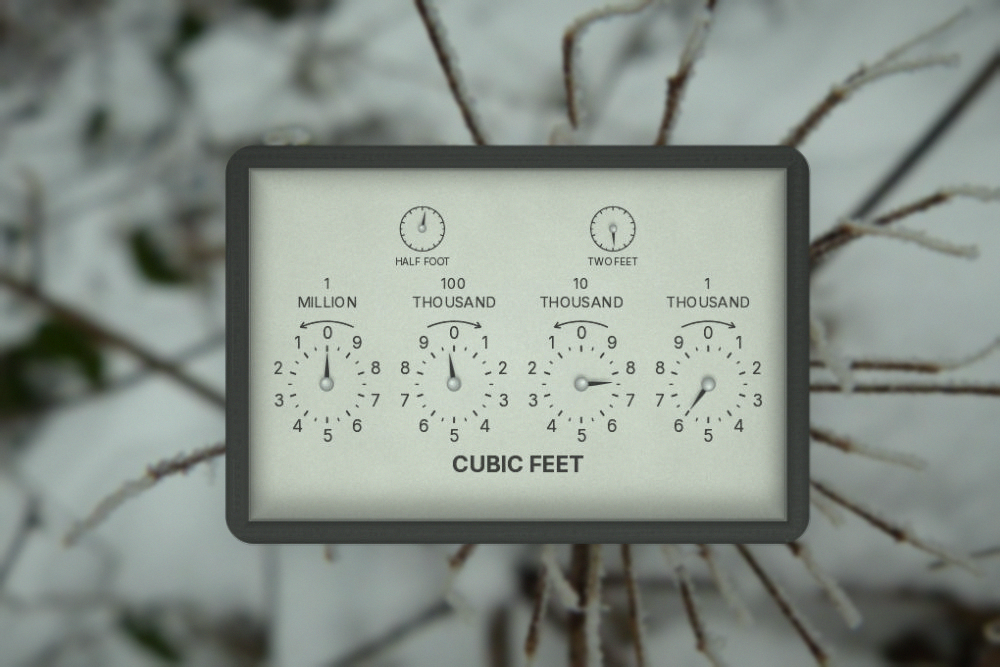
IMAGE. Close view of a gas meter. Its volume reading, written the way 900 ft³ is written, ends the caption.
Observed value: 997600 ft³
